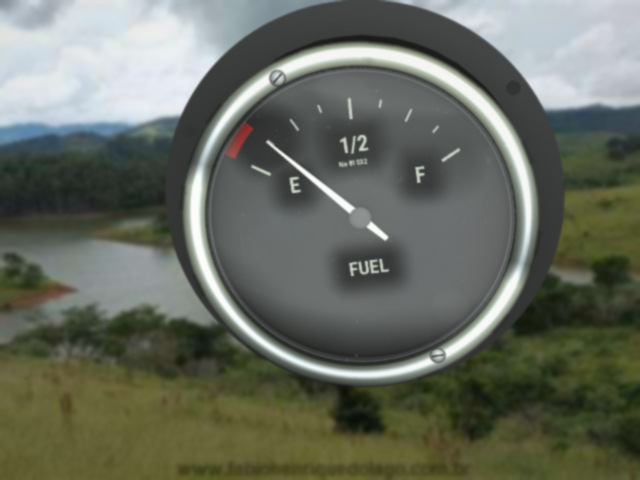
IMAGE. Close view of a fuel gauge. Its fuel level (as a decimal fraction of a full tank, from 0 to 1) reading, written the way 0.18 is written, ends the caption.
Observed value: 0.125
